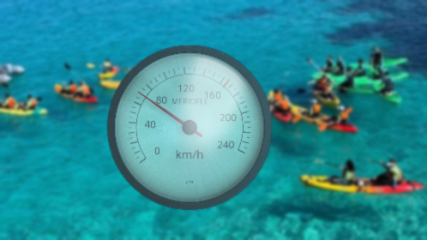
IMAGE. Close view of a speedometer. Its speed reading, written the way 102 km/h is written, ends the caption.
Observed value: 70 km/h
